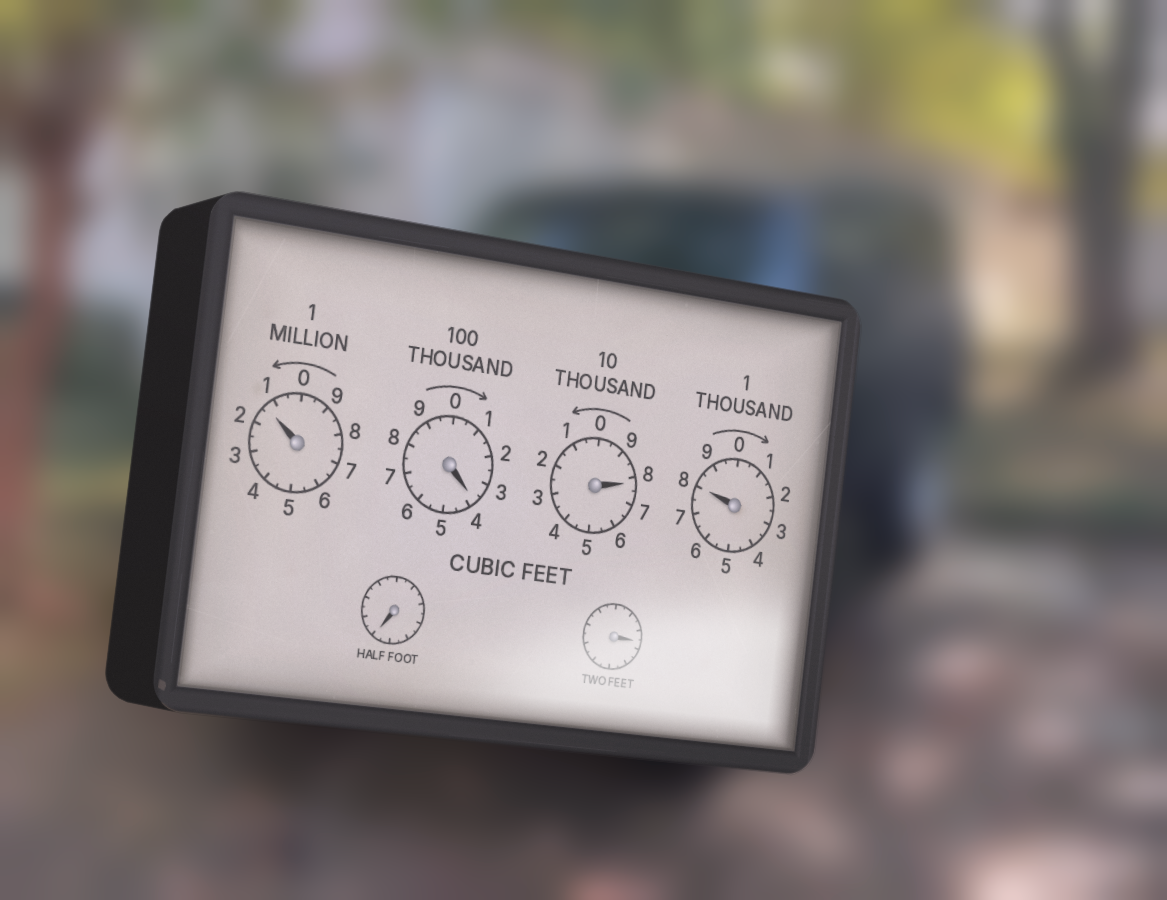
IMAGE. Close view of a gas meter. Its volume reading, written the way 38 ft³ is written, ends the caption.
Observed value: 137800 ft³
